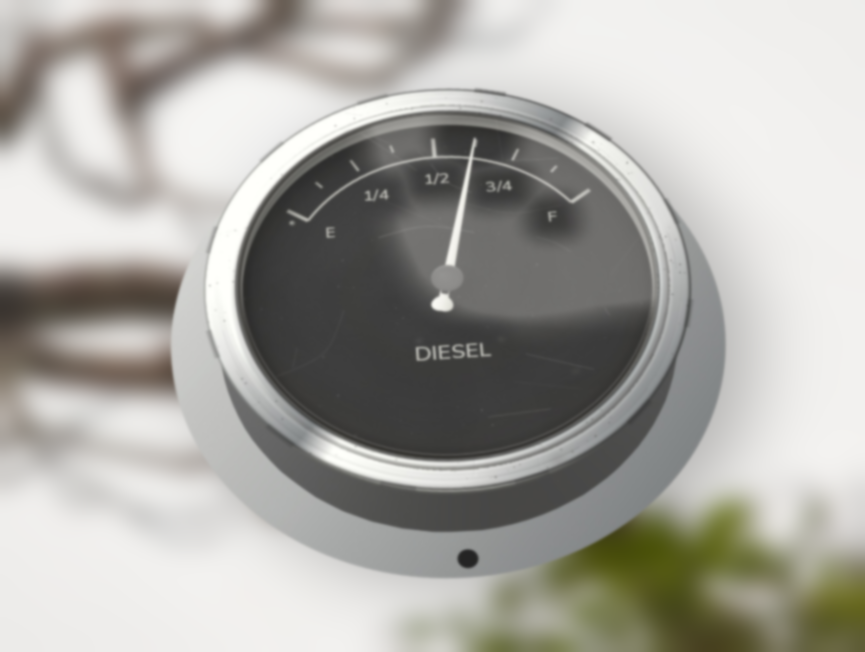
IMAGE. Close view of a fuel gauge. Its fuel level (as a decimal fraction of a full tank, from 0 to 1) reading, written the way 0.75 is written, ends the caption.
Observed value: 0.625
